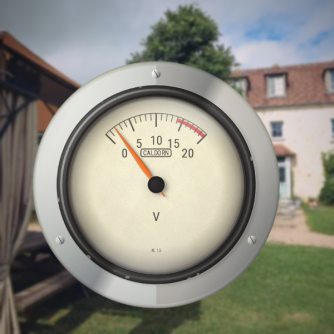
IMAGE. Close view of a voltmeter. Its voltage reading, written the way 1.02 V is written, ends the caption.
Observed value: 2 V
